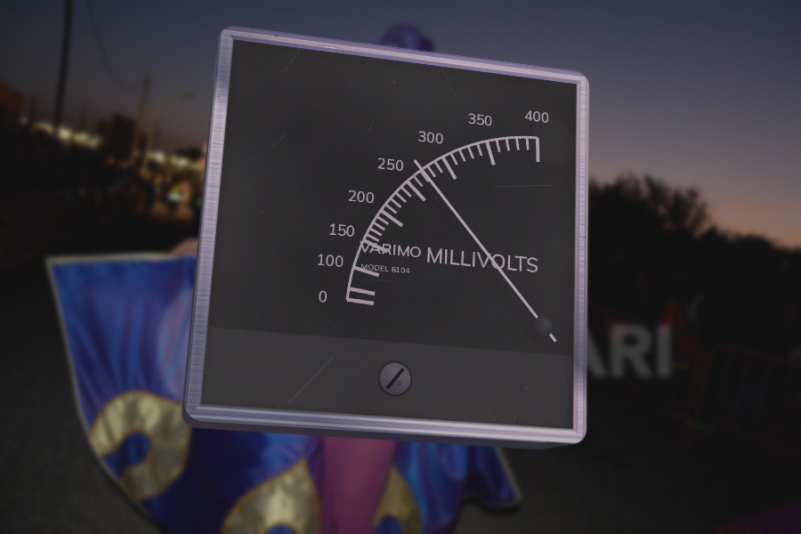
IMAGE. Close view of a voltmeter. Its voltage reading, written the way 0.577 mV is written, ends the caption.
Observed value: 270 mV
